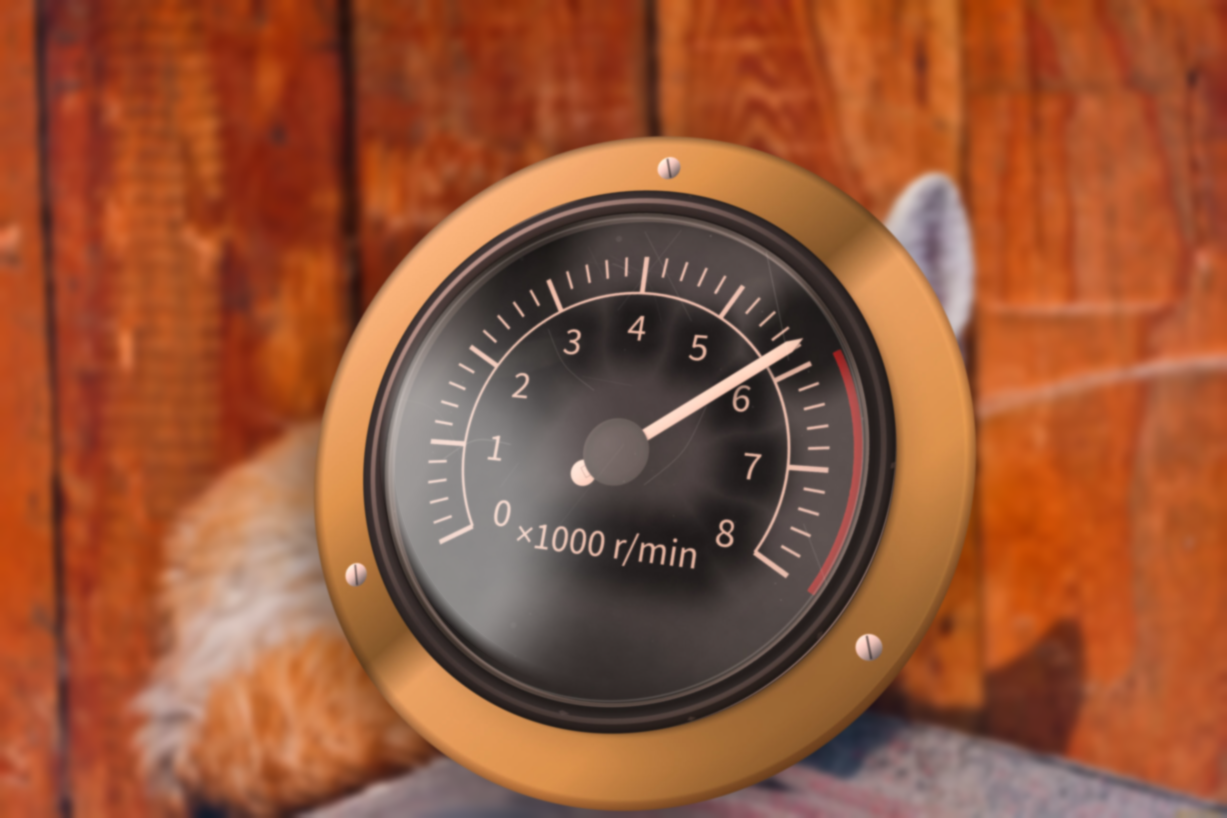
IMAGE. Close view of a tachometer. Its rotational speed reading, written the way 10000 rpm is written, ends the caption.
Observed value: 5800 rpm
